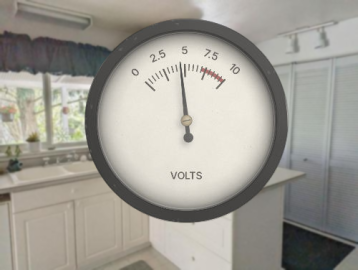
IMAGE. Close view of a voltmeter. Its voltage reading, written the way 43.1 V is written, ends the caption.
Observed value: 4.5 V
